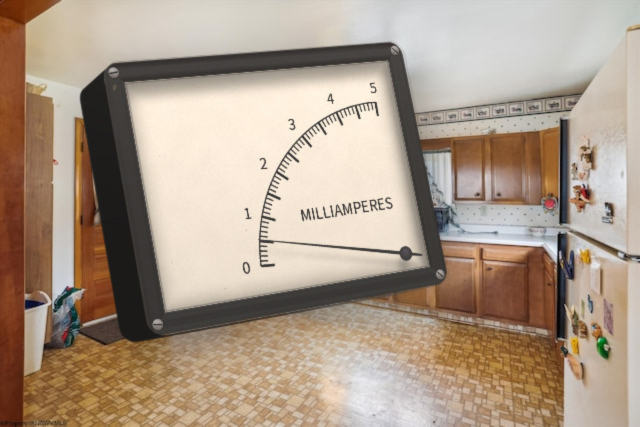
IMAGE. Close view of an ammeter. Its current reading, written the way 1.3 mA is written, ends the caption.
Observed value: 0.5 mA
